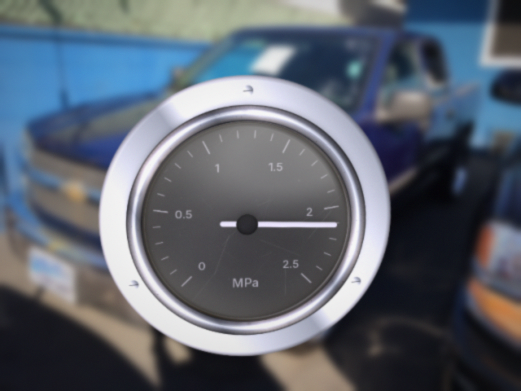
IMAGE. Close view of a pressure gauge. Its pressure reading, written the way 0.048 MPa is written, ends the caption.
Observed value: 2.1 MPa
